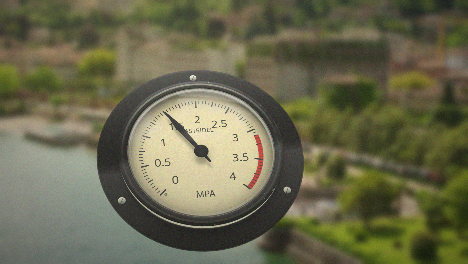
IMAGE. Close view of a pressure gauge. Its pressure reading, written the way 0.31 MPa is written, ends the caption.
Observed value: 1.5 MPa
